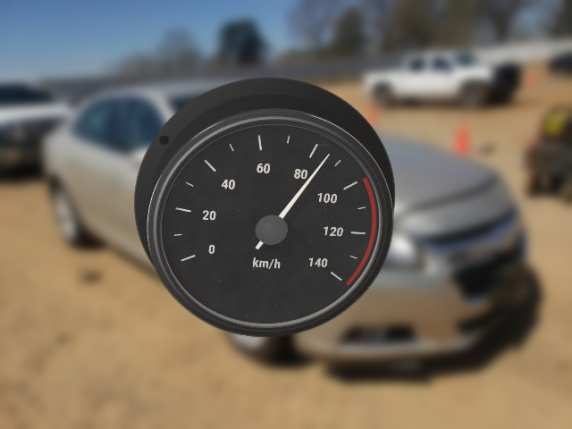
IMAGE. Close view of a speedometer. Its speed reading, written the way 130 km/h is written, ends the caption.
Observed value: 85 km/h
